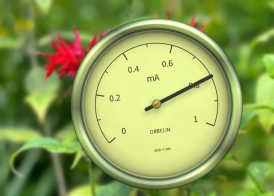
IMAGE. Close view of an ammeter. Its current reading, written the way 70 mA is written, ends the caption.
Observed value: 0.8 mA
